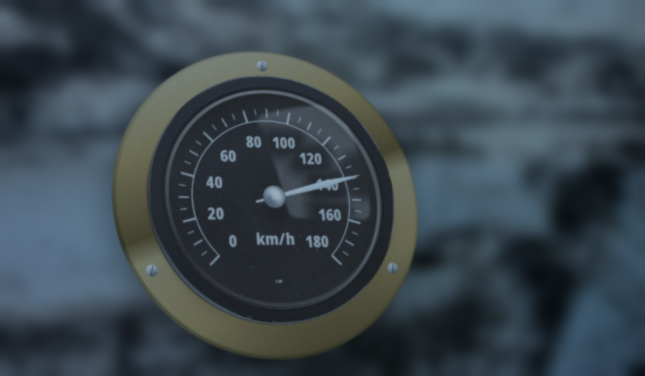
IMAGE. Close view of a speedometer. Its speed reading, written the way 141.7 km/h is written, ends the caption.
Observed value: 140 km/h
